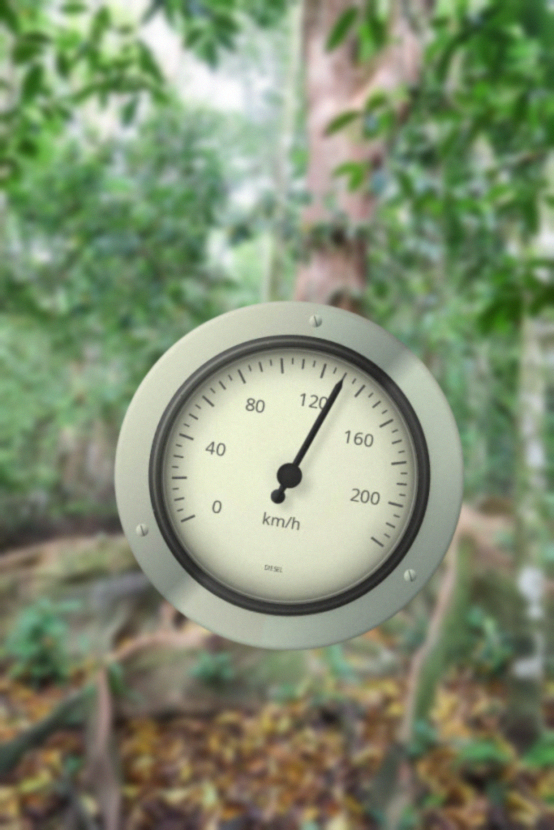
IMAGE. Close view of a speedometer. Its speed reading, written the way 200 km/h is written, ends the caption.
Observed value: 130 km/h
